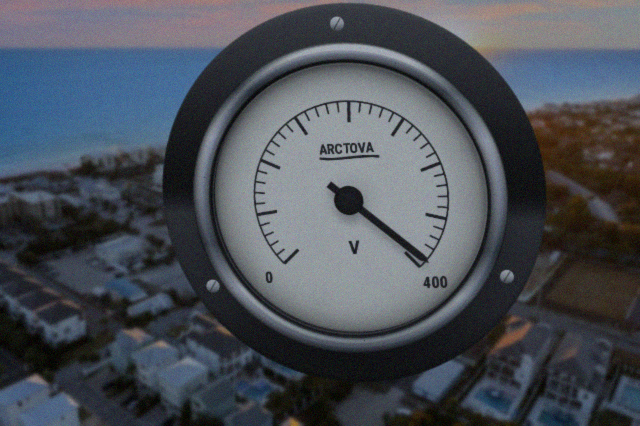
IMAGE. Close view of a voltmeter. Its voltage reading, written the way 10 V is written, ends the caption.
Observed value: 390 V
